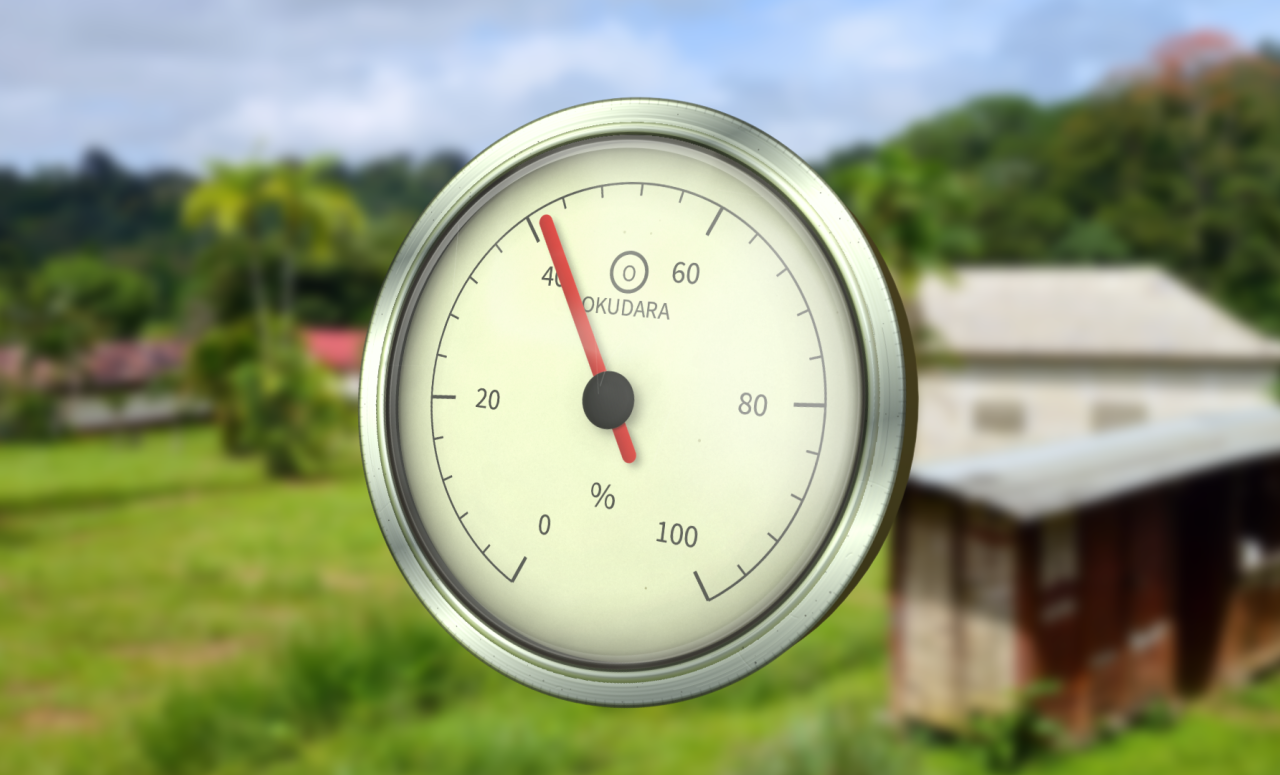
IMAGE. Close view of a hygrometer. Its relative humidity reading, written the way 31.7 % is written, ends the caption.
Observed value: 42 %
